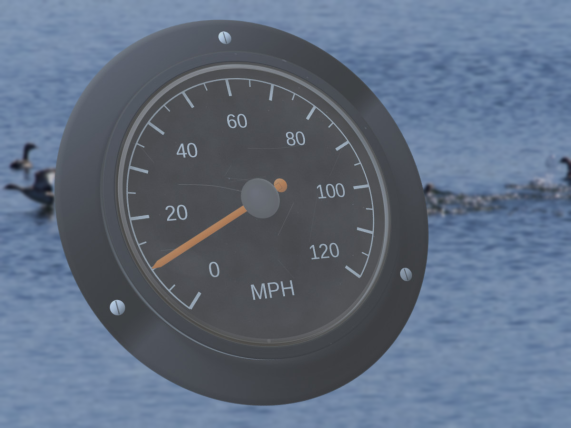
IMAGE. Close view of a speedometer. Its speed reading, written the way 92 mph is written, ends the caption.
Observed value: 10 mph
